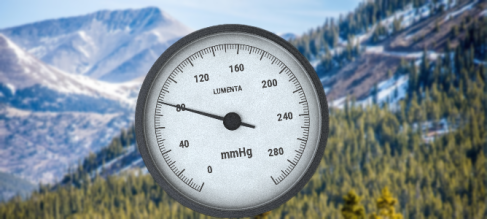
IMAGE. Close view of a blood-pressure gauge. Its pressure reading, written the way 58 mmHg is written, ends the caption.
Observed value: 80 mmHg
